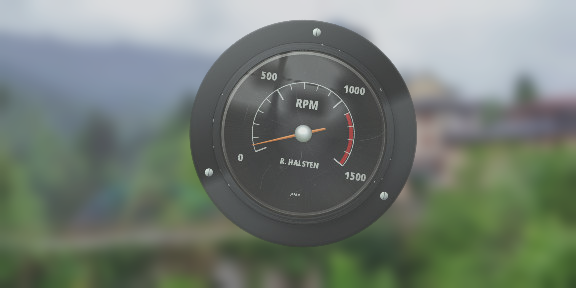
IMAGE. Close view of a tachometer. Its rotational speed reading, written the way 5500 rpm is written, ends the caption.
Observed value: 50 rpm
